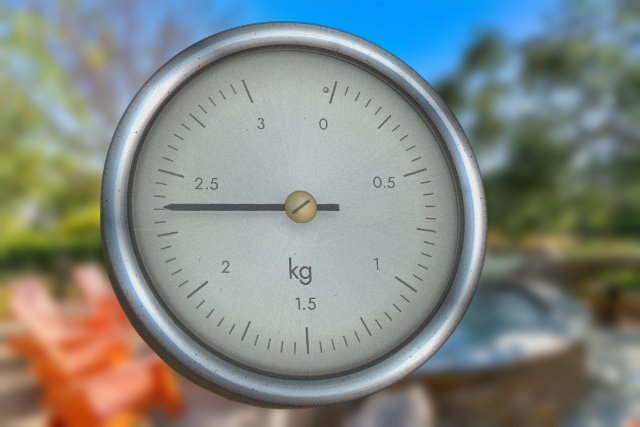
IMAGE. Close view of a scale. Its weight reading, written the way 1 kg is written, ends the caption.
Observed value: 2.35 kg
